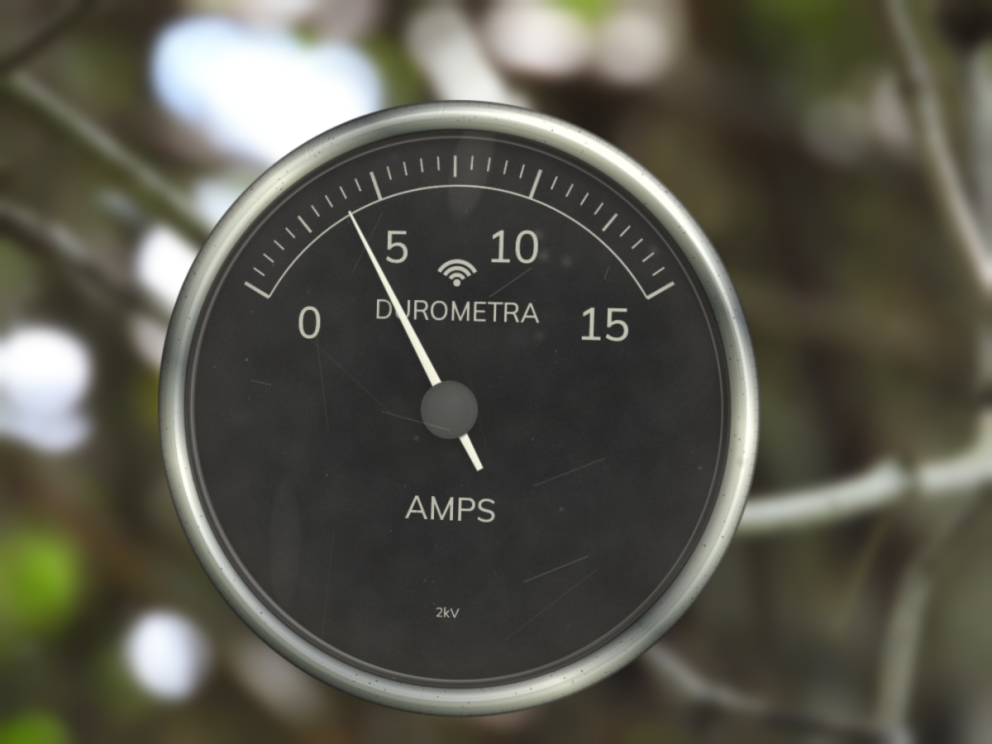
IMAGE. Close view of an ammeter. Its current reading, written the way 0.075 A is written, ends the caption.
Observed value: 4 A
